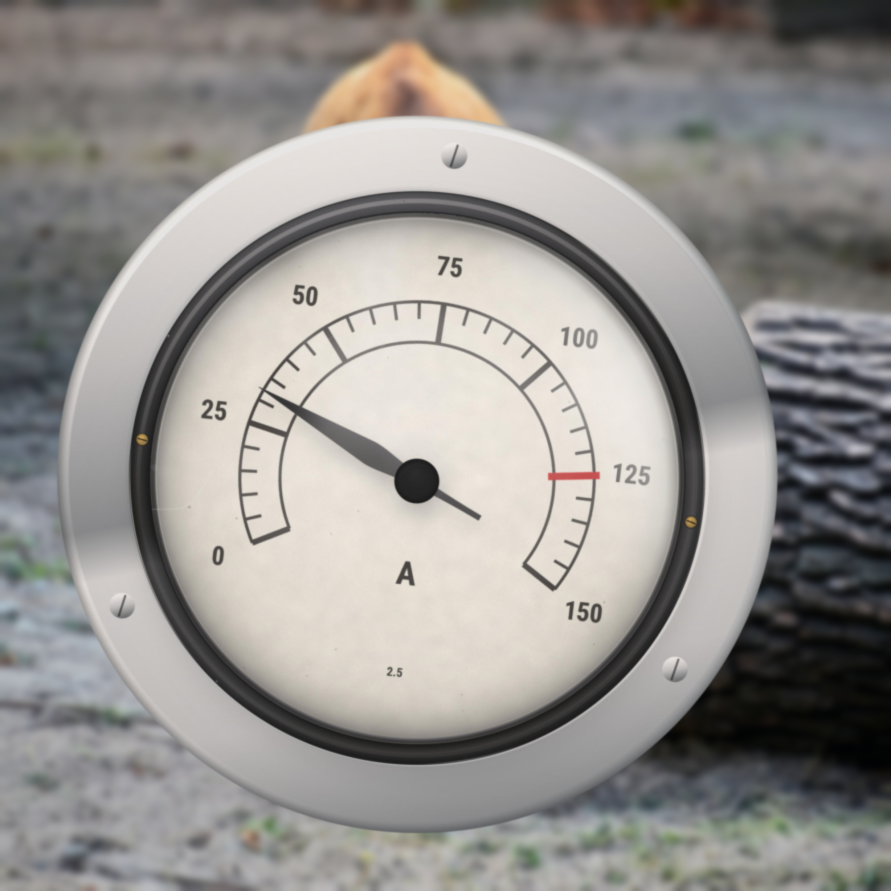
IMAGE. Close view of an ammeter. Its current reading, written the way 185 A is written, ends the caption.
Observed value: 32.5 A
